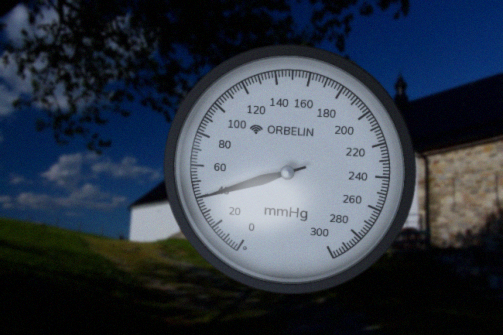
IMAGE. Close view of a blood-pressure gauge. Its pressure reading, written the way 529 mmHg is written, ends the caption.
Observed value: 40 mmHg
